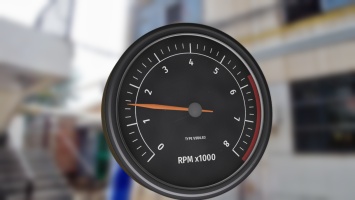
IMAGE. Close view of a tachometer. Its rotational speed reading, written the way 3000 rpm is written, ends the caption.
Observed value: 1500 rpm
